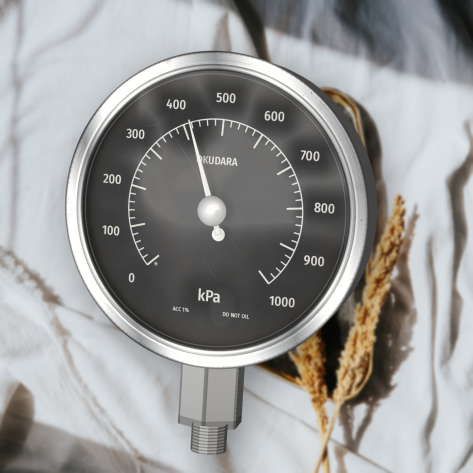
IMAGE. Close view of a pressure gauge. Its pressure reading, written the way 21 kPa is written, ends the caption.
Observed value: 420 kPa
